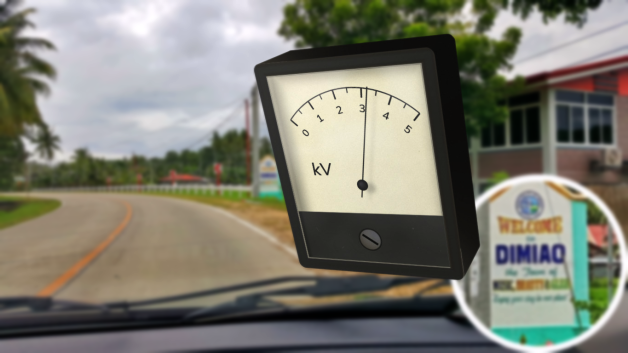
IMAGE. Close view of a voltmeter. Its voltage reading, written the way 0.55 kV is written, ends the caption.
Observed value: 3.25 kV
